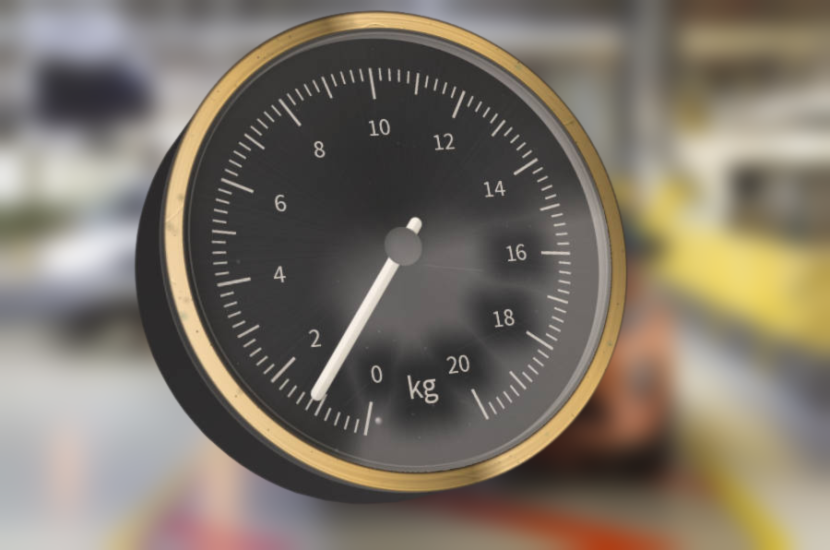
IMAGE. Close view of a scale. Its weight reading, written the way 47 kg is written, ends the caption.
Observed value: 1.2 kg
